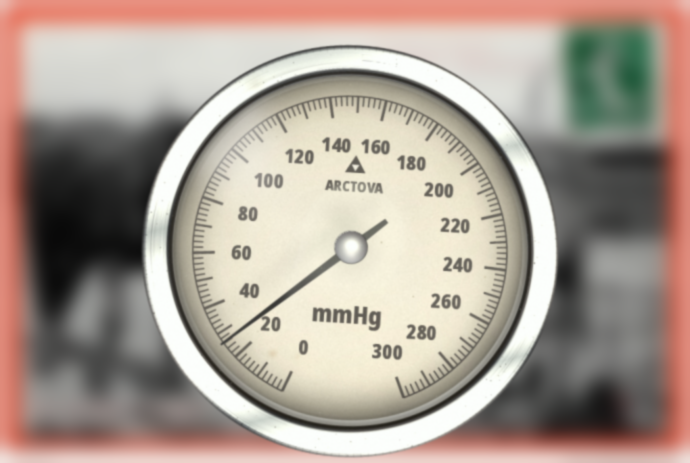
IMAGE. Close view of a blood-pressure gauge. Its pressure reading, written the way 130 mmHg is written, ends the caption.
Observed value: 26 mmHg
